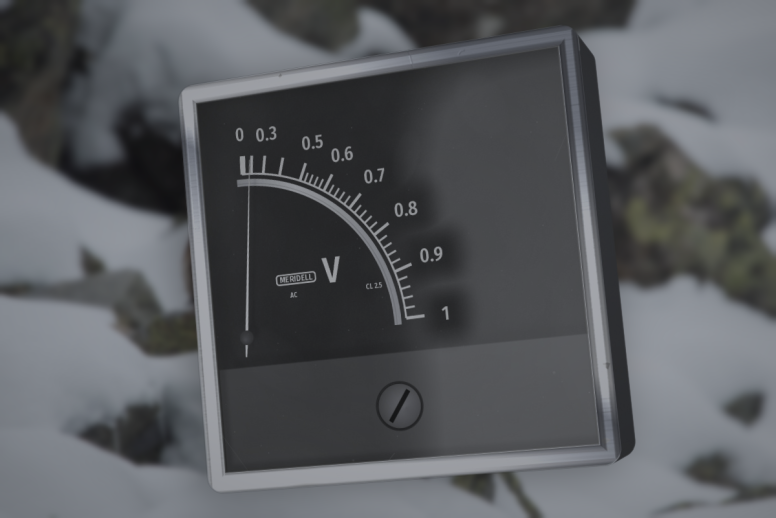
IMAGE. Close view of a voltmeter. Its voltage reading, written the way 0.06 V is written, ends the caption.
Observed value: 0.2 V
